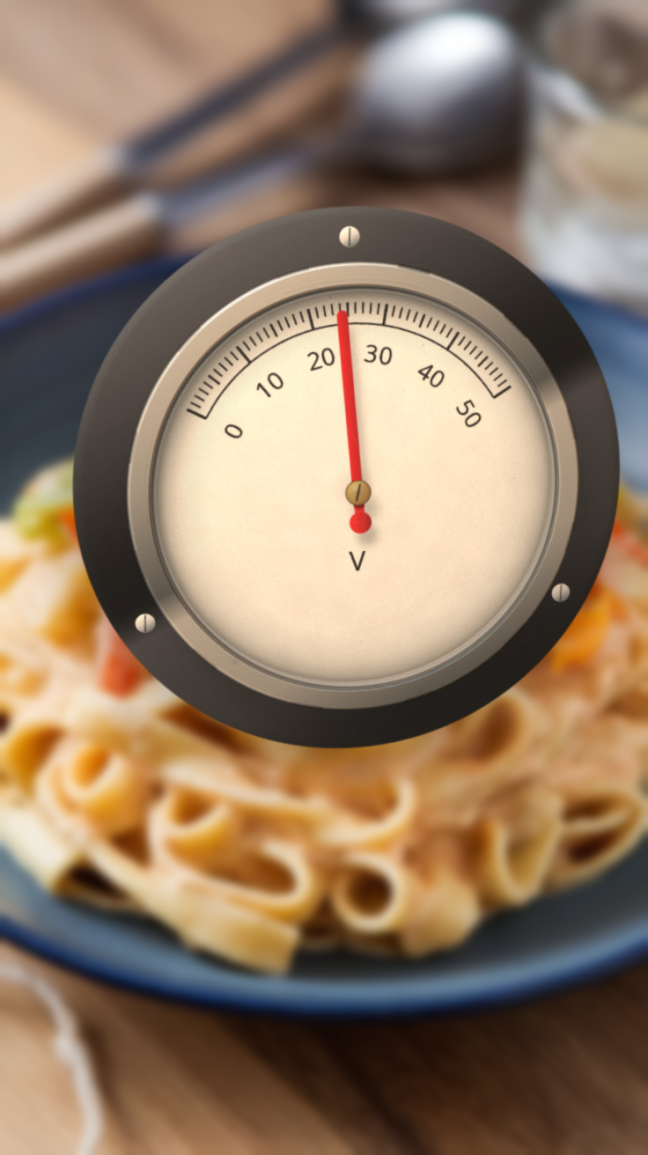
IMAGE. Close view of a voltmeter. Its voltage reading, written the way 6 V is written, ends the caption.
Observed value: 24 V
